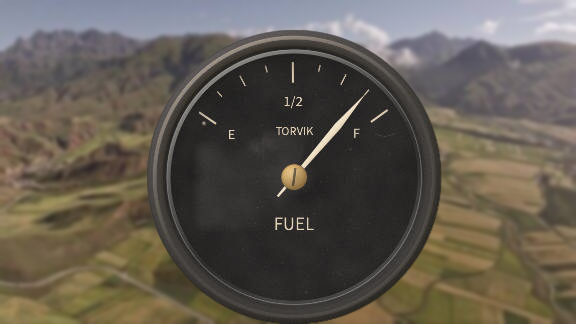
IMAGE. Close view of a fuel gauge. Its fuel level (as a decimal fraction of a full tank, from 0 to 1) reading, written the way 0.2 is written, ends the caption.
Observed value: 0.875
